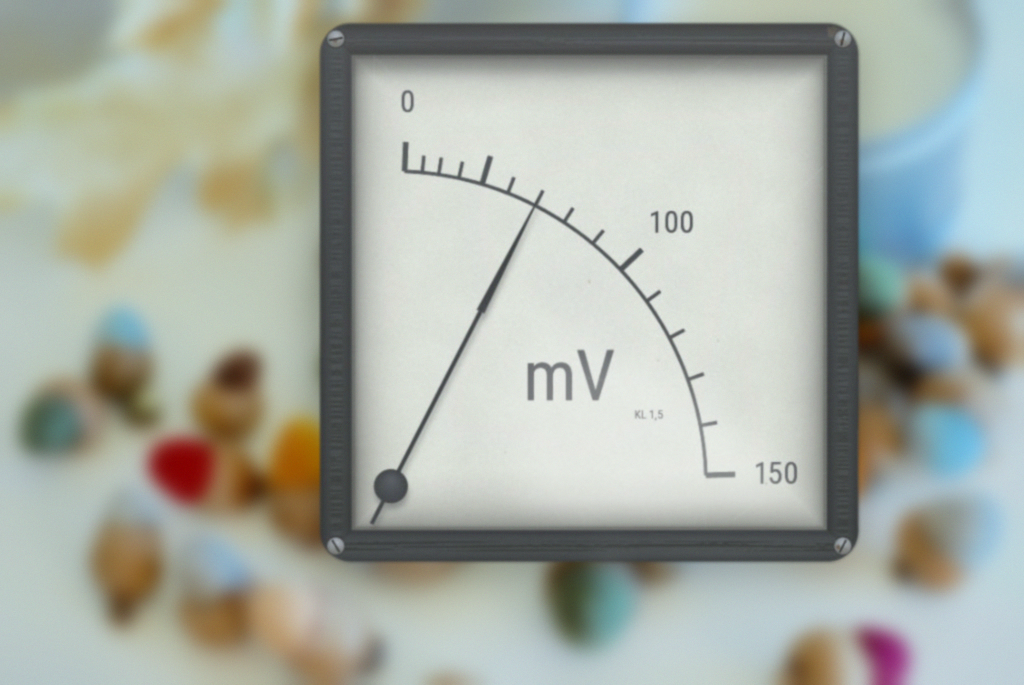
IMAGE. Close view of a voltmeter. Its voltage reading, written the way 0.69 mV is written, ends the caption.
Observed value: 70 mV
